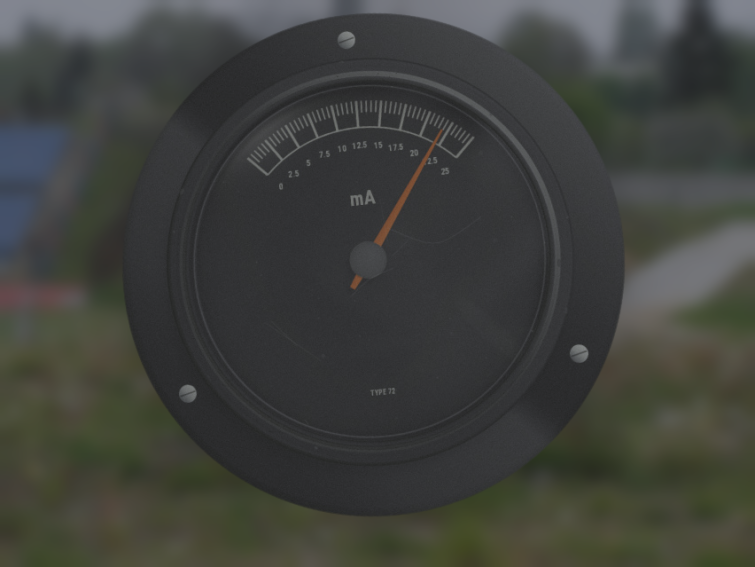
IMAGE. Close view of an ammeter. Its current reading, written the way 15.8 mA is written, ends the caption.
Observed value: 22 mA
